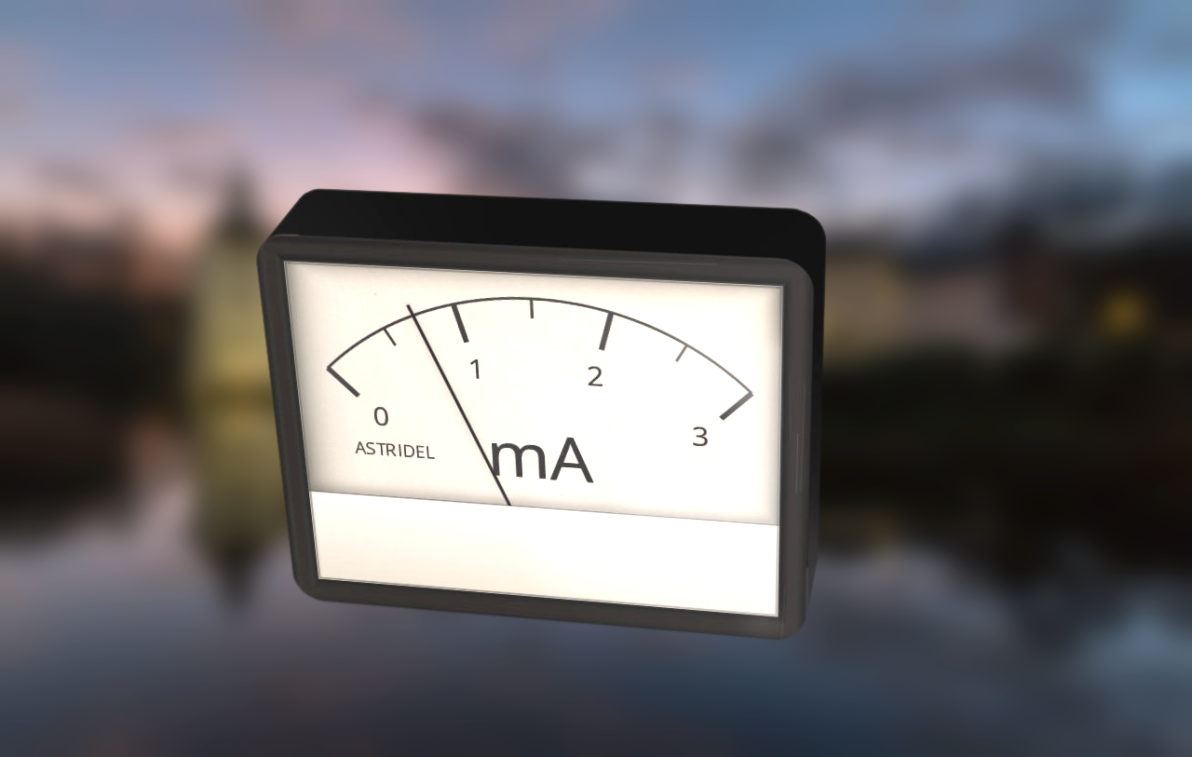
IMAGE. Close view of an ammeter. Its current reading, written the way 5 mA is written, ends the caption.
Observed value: 0.75 mA
